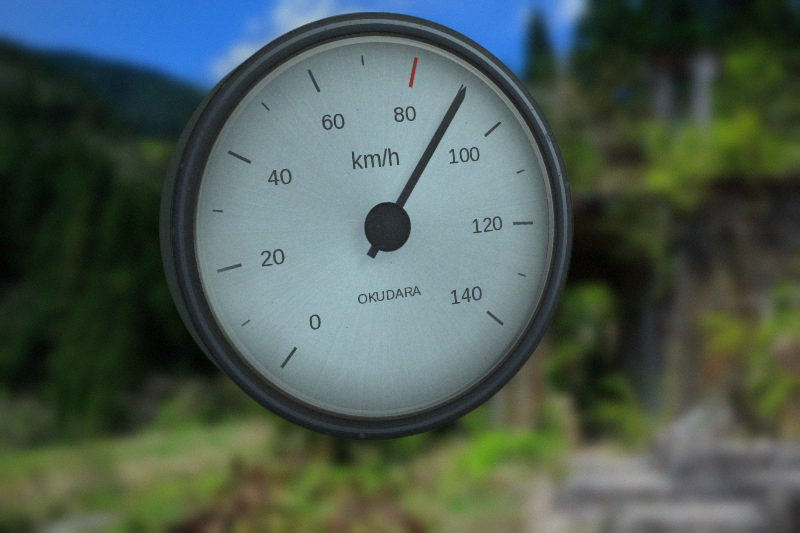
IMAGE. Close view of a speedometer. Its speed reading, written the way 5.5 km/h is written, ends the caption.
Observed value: 90 km/h
